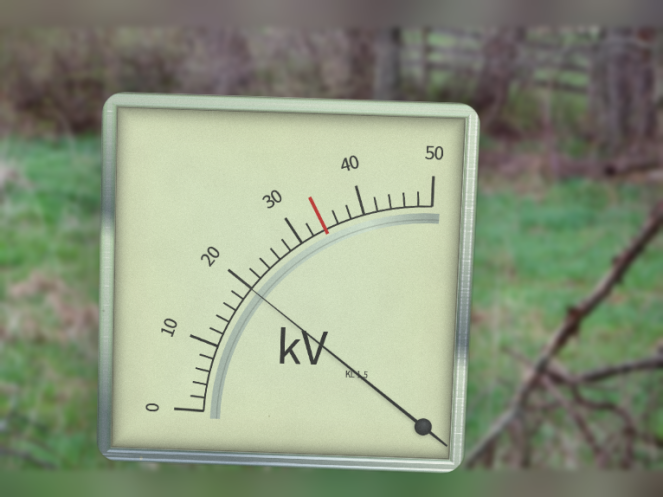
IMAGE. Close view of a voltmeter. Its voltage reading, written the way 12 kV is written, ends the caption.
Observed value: 20 kV
